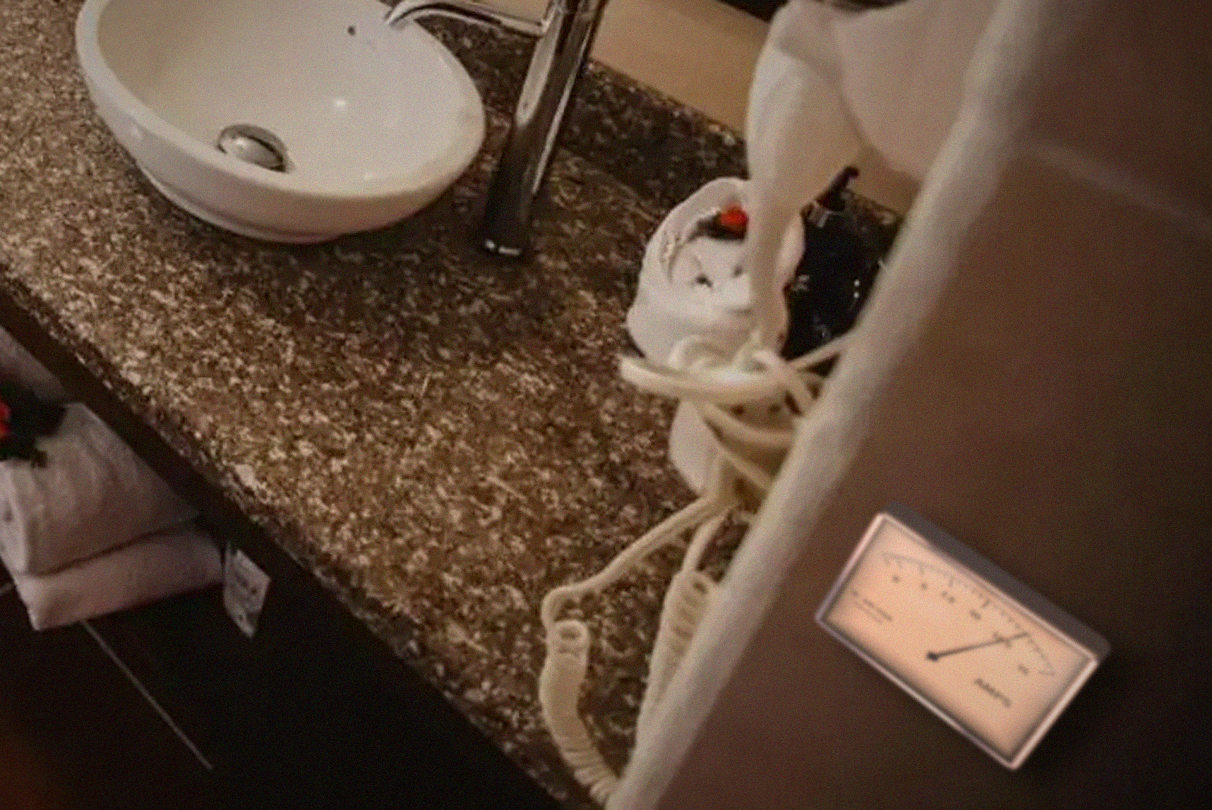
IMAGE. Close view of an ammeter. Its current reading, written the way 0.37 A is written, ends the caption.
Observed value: 12.5 A
